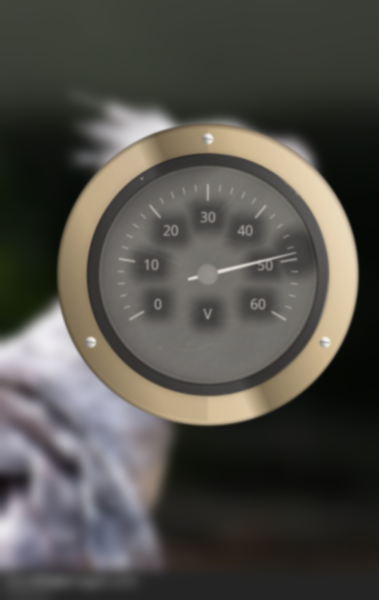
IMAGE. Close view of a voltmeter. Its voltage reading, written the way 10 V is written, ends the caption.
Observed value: 49 V
